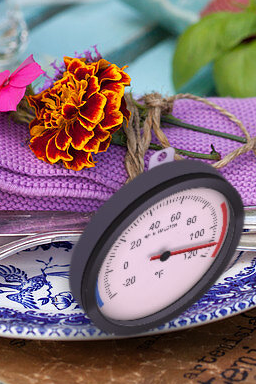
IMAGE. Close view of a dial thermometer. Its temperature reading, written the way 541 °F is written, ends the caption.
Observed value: 110 °F
